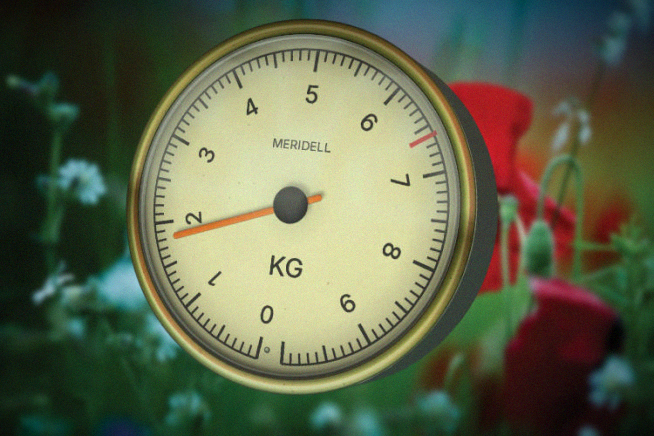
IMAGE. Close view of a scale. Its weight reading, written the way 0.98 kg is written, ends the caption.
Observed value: 1.8 kg
